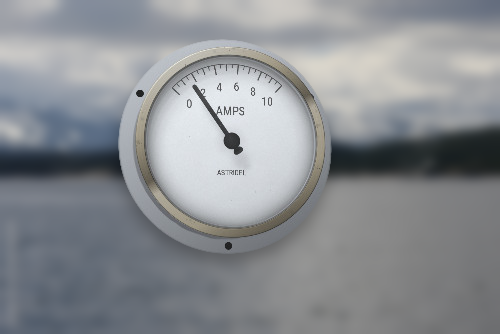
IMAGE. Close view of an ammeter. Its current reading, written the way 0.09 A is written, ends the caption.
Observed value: 1.5 A
